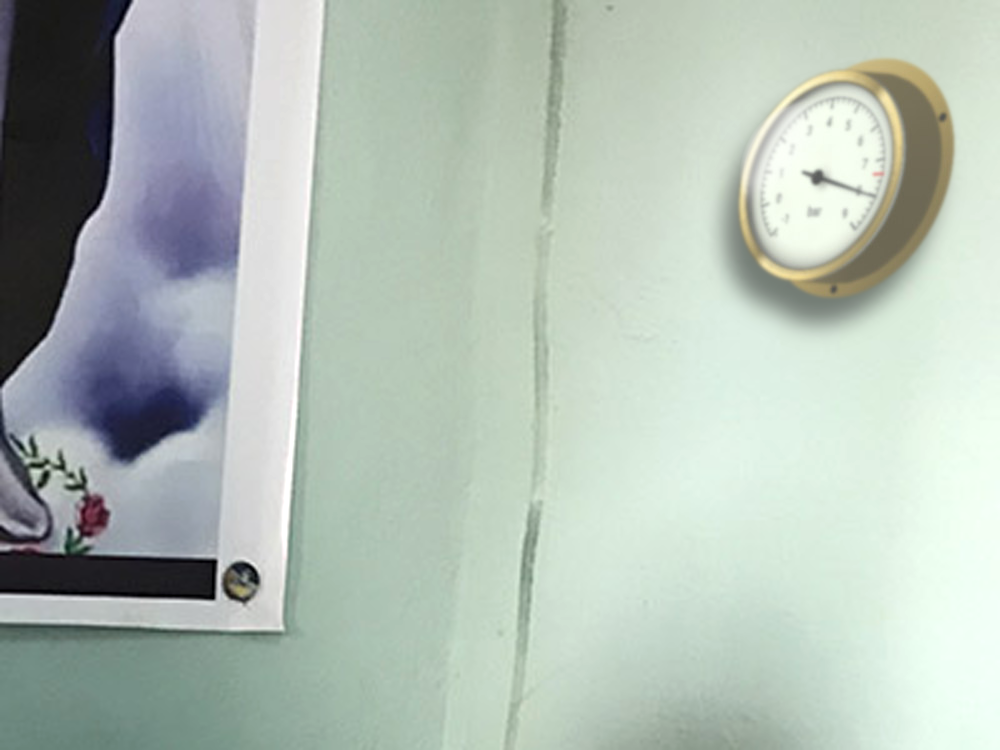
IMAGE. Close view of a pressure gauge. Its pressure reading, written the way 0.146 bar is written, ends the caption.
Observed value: 8 bar
